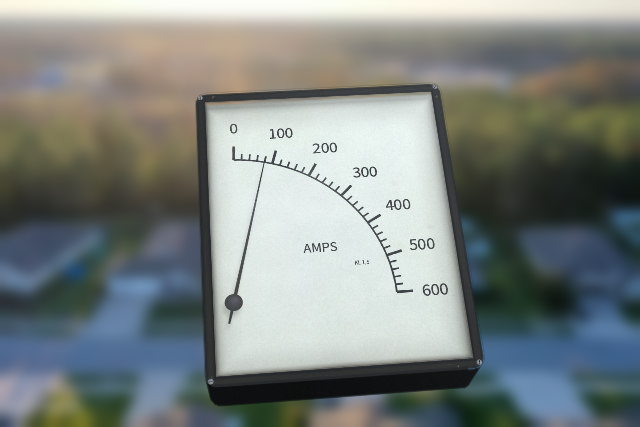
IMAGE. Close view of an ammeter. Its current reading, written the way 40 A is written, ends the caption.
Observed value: 80 A
